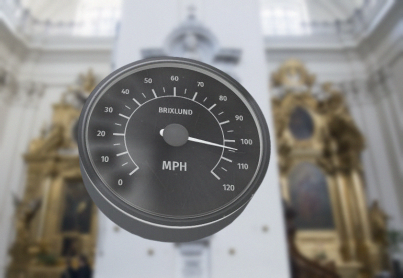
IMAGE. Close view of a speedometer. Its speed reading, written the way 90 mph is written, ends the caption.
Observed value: 105 mph
